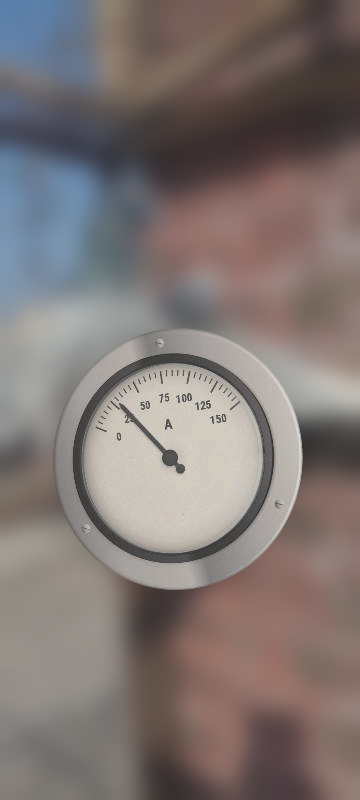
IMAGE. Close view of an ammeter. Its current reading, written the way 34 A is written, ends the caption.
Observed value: 30 A
